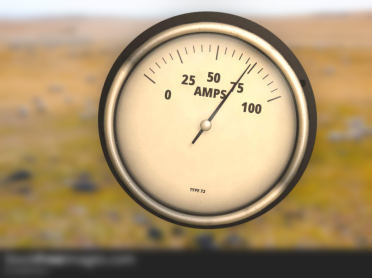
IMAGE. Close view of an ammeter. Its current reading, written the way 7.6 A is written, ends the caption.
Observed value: 72.5 A
